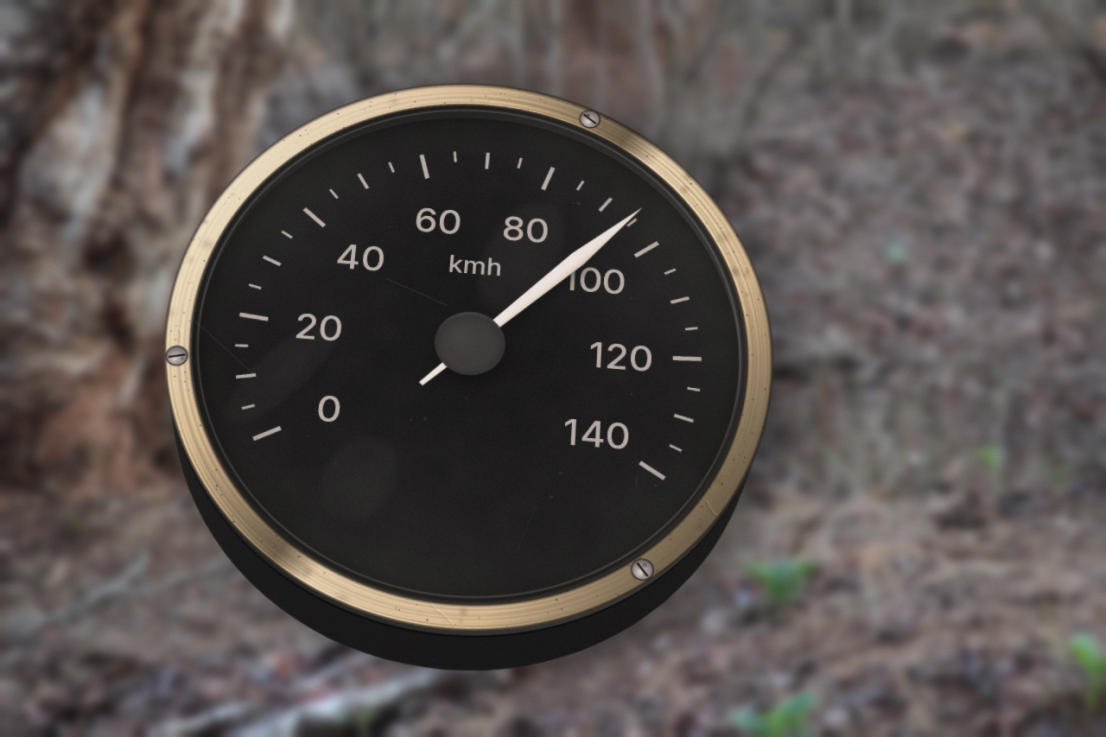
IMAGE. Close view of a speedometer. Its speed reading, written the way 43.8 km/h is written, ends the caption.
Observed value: 95 km/h
